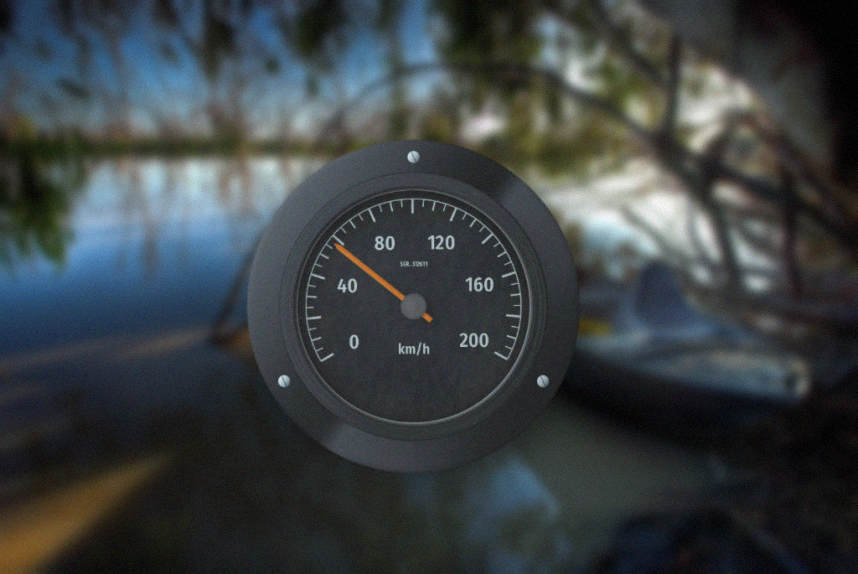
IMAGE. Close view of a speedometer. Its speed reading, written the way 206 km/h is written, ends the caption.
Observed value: 57.5 km/h
